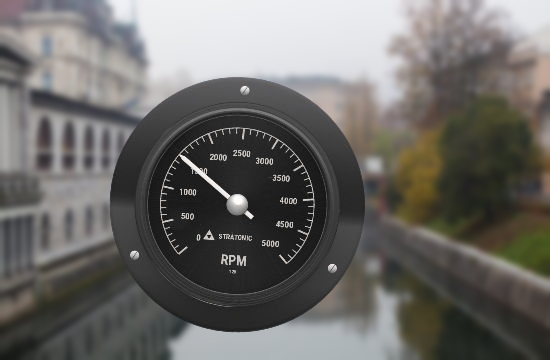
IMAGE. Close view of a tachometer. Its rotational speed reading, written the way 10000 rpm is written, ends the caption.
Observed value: 1500 rpm
